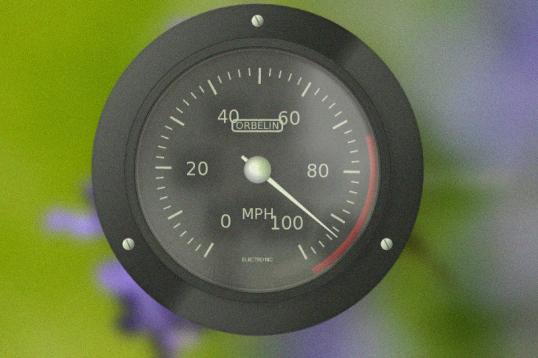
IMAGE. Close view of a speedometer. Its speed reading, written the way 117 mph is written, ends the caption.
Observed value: 93 mph
